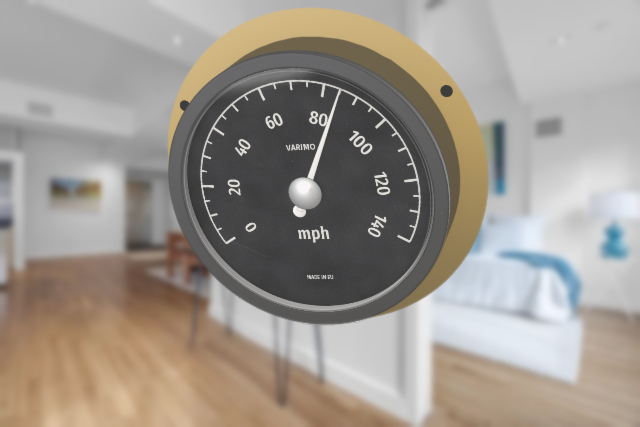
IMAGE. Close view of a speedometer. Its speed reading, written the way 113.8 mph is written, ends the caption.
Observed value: 85 mph
